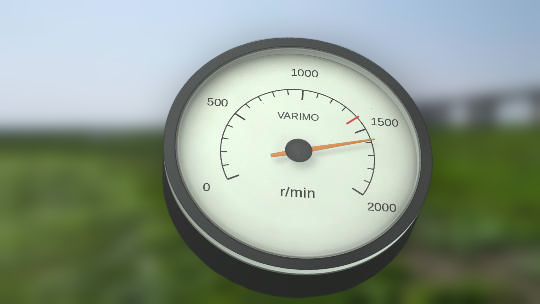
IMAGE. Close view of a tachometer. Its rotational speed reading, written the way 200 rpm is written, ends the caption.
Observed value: 1600 rpm
